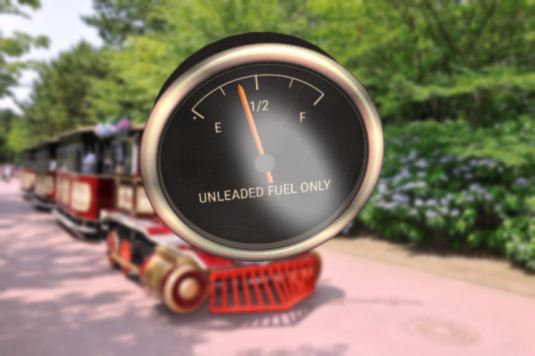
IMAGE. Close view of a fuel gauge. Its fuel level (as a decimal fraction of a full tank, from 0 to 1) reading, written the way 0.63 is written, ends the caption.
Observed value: 0.375
